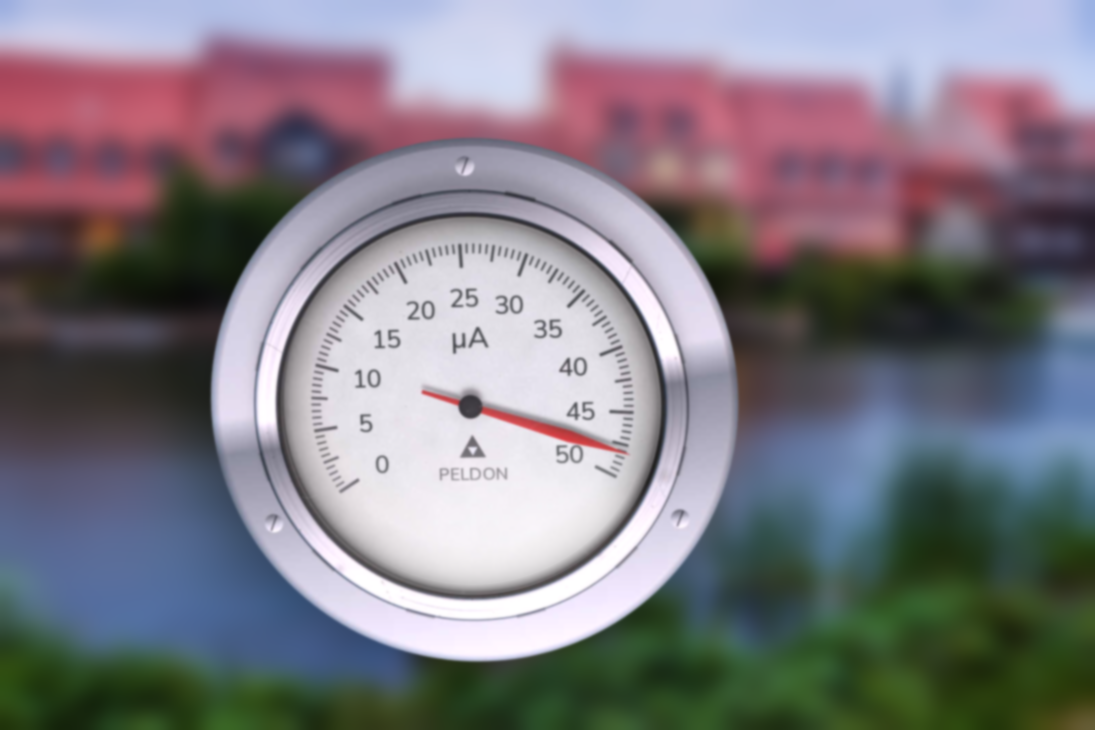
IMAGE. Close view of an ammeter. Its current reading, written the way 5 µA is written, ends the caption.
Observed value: 48 µA
